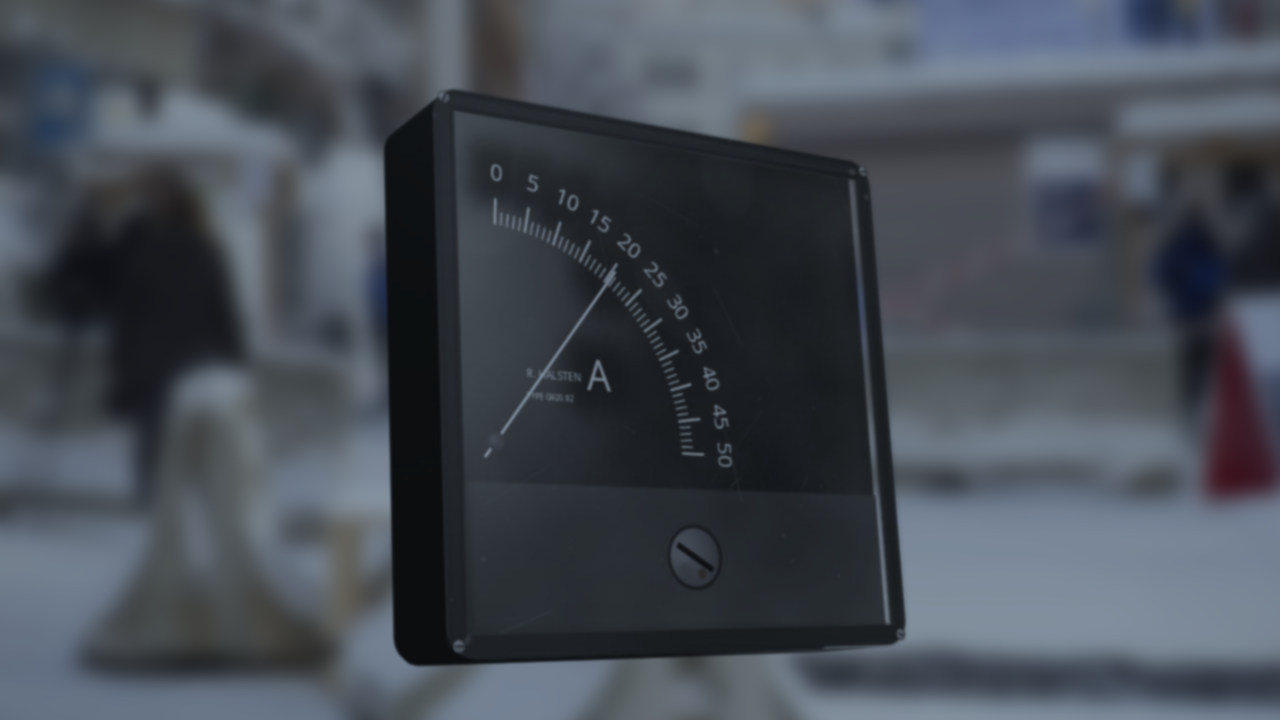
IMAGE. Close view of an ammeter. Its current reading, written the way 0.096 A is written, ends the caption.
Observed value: 20 A
